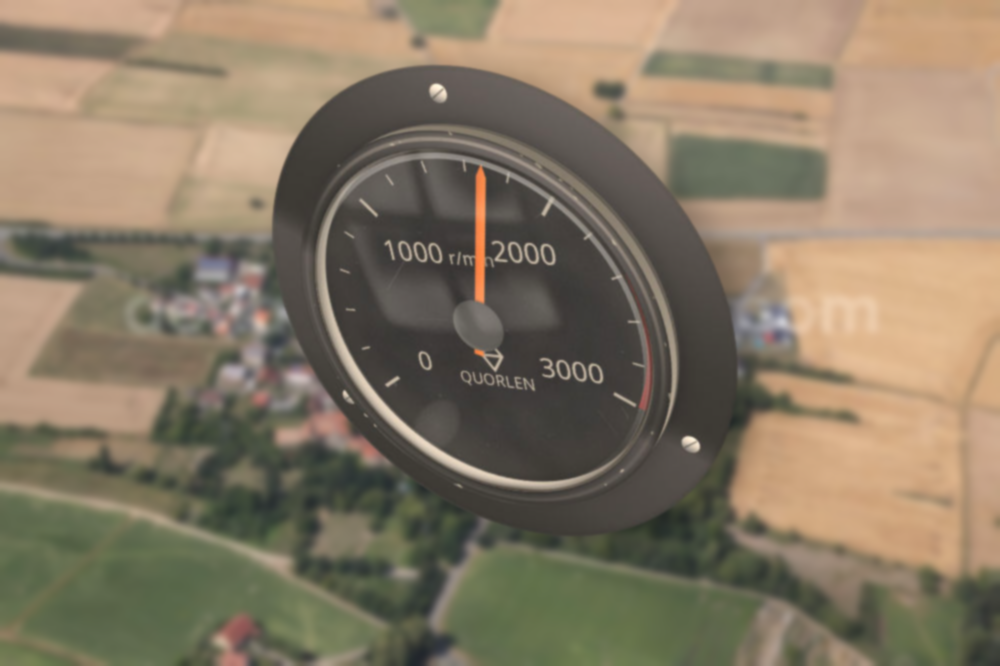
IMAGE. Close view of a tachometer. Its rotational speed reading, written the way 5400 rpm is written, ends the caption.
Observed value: 1700 rpm
